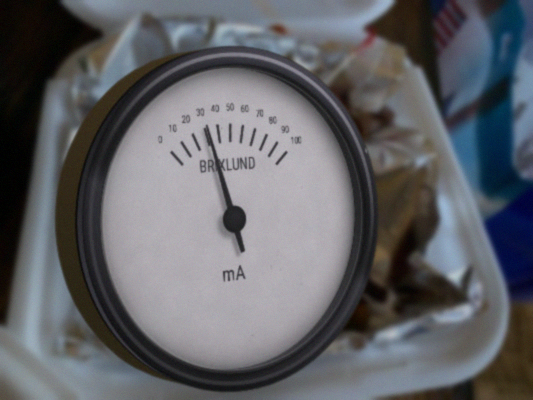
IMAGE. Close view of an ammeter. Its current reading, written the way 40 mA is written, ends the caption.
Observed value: 30 mA
